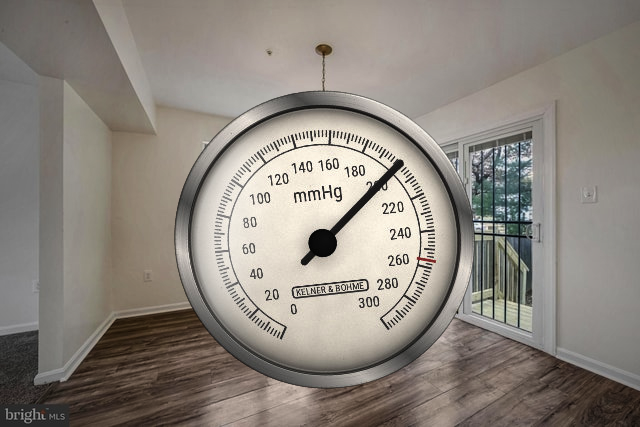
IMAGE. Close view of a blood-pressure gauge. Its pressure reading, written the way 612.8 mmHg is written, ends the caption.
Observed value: 200 mmHg
